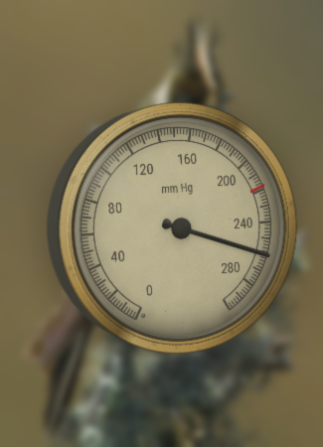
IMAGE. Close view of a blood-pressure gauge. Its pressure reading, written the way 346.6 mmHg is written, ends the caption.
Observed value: 260 mmHg
